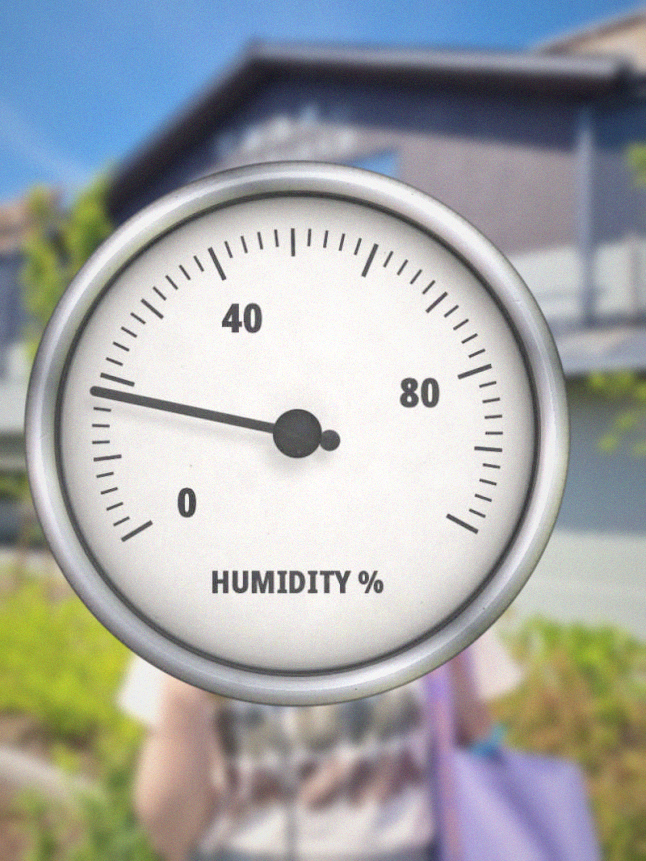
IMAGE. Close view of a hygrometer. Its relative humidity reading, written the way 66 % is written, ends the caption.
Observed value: 18 %
